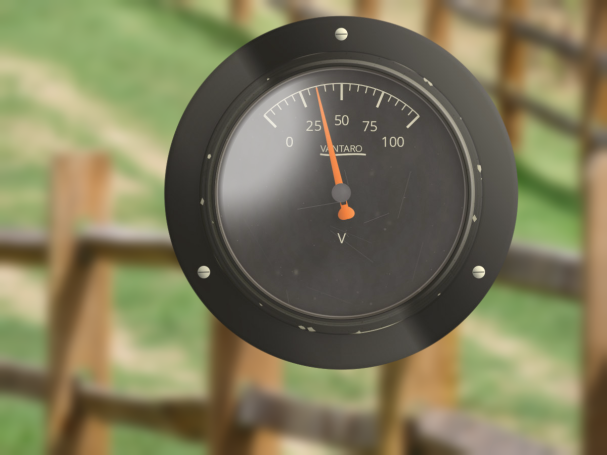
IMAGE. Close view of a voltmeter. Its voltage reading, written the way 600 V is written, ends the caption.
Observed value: 35 V
